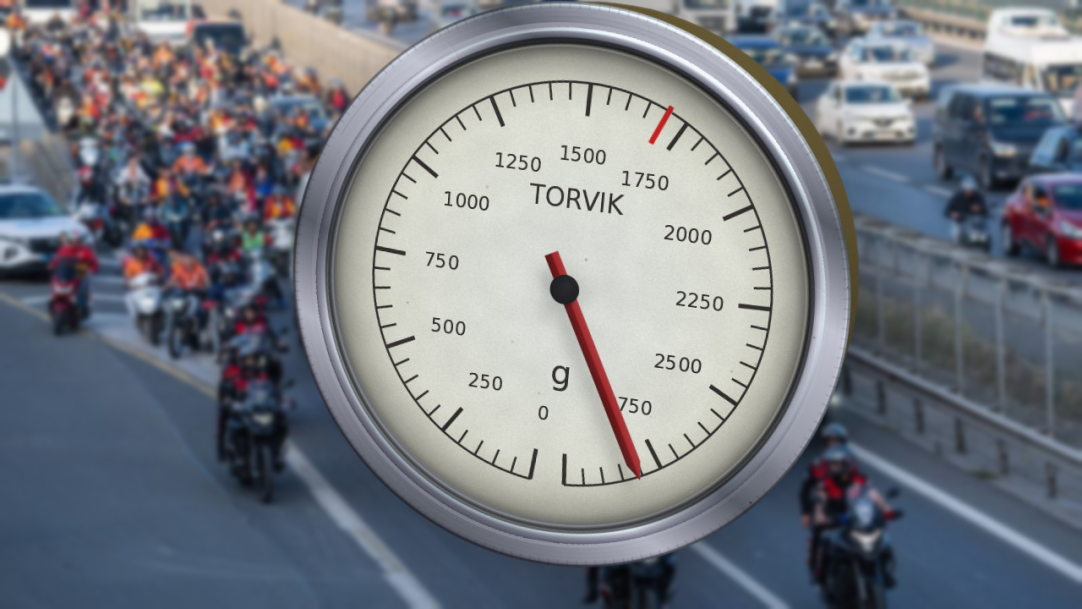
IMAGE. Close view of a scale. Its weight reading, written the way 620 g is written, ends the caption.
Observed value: 2800 g
